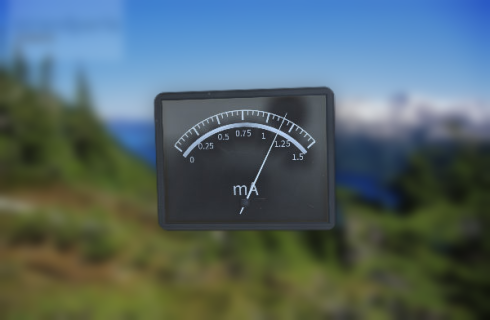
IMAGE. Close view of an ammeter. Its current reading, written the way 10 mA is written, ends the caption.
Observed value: 1.15 mA
